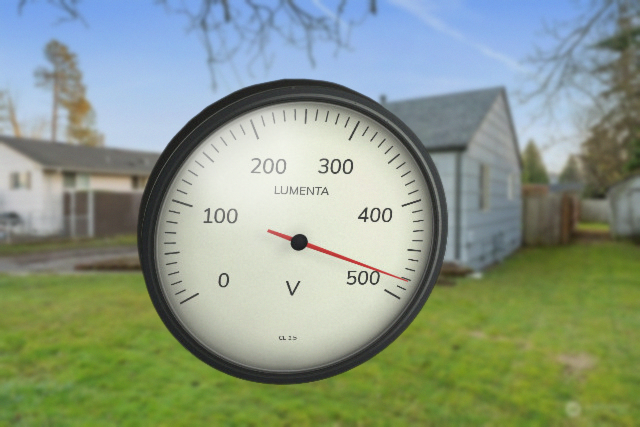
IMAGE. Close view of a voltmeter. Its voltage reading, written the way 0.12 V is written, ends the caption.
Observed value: 480 V
